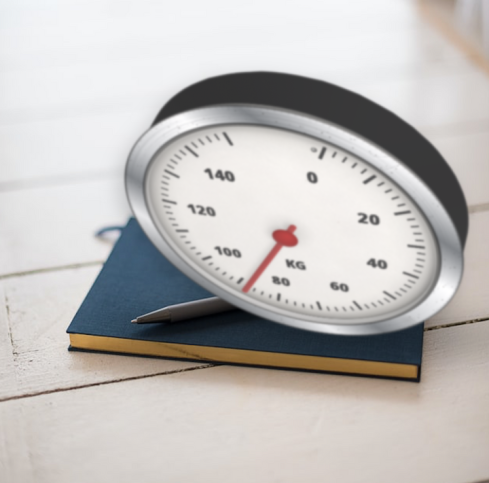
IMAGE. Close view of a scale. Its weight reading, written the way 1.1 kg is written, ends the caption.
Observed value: 88 kg
